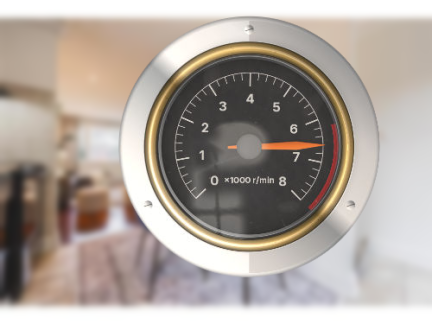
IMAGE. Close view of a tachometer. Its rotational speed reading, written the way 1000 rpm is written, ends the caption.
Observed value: 6600 rpm
